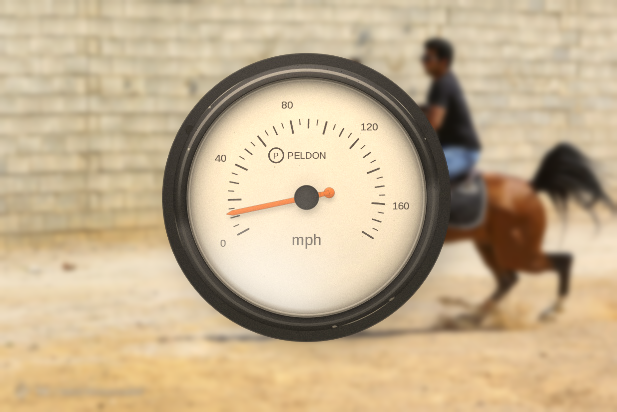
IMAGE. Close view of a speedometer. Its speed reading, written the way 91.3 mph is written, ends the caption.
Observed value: 12.5 mph
